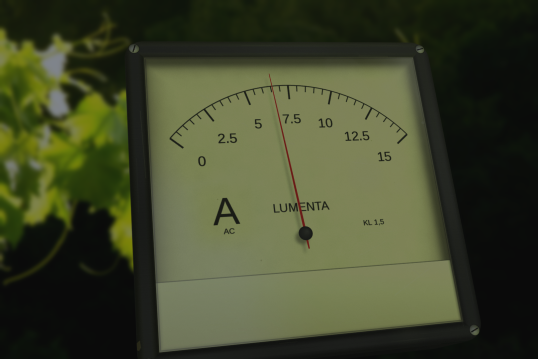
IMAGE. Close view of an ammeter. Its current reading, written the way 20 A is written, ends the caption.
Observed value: 6.5 A
